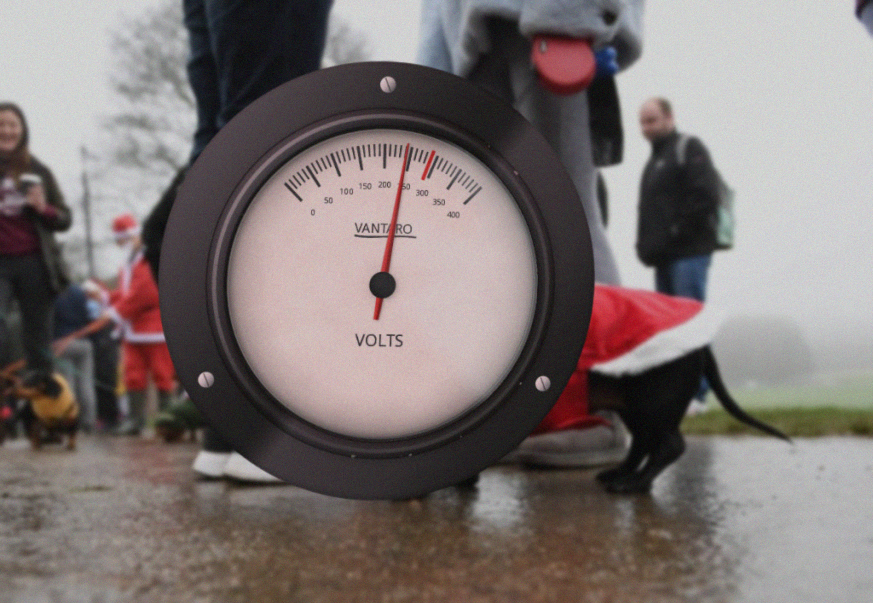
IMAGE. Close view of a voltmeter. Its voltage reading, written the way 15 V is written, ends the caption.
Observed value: 240 V
